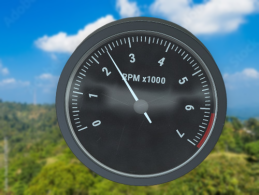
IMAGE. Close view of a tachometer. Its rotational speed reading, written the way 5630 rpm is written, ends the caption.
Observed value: 2400 rpm
